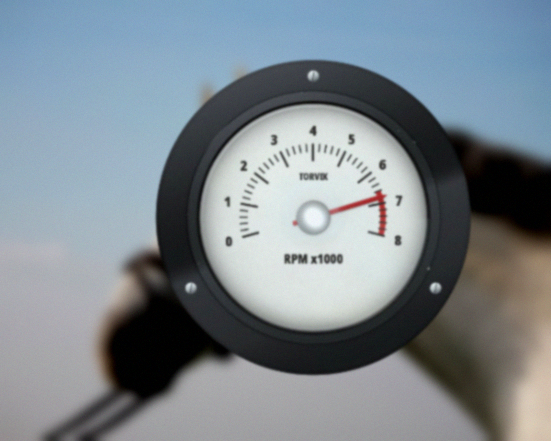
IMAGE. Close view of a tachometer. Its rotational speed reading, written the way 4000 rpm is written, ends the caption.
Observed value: 6800 rpm
